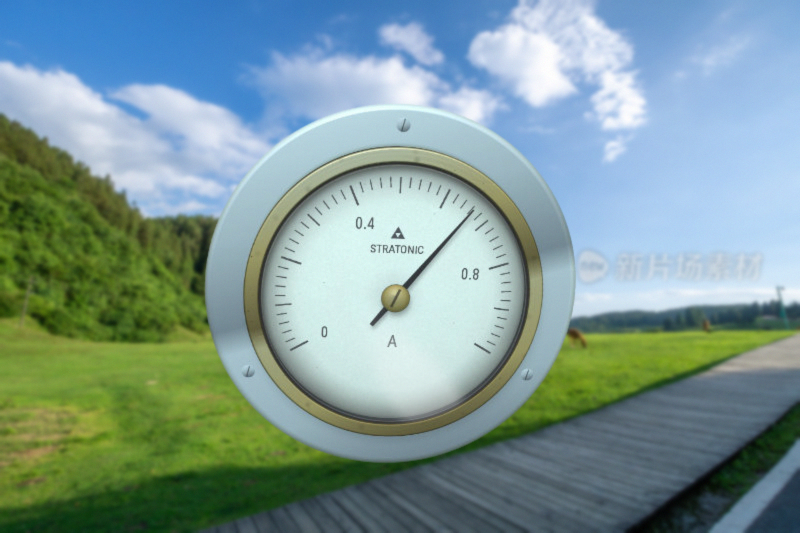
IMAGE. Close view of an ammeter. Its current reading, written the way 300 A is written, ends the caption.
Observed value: 0.66 A
